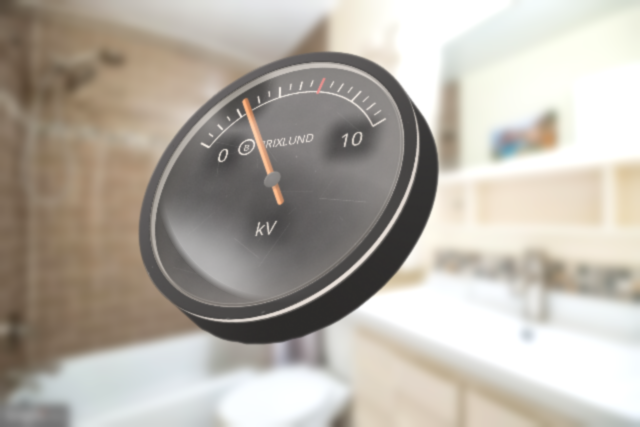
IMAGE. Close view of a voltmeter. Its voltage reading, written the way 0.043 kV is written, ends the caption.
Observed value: 2.5 kV
